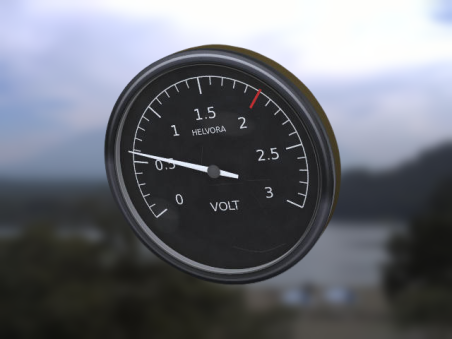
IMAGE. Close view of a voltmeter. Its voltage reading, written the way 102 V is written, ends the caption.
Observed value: 0.6 V
